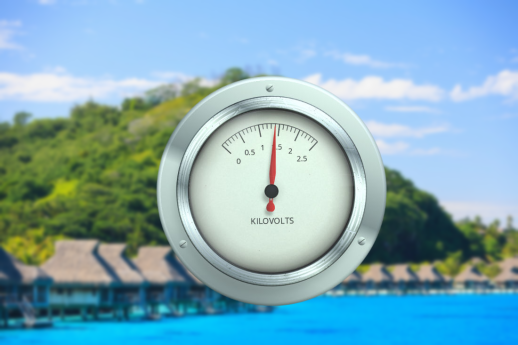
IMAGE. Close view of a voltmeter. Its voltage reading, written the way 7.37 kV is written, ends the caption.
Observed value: 1.4 kV
